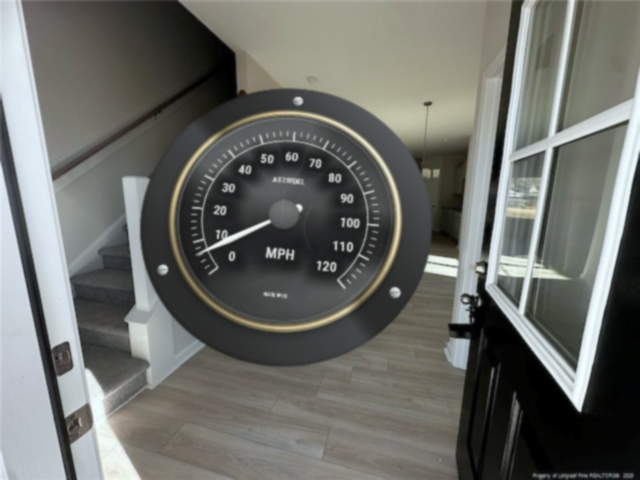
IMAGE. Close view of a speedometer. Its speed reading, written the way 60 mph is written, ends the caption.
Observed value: 6 mph
